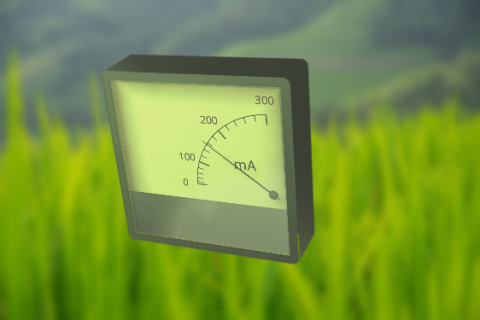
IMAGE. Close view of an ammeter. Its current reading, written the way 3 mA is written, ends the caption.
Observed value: 160 mA
